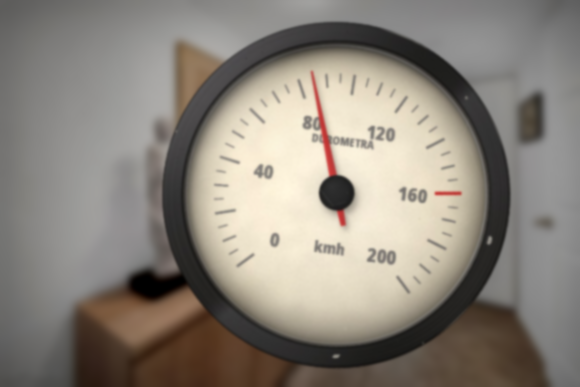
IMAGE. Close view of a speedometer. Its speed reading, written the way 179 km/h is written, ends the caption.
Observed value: 85 km/h
